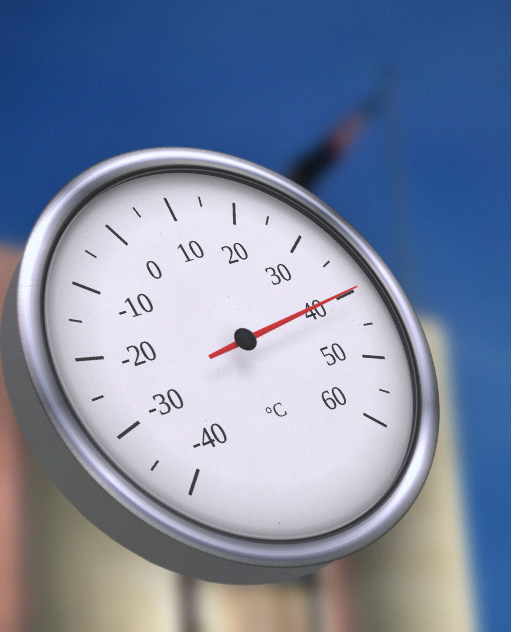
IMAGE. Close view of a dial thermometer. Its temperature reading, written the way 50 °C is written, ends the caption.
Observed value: 40 °C
